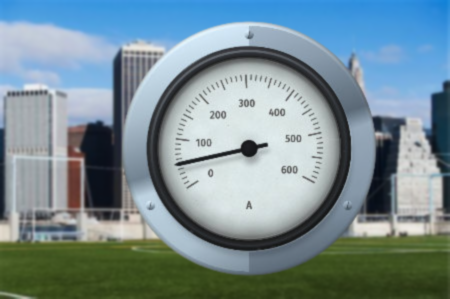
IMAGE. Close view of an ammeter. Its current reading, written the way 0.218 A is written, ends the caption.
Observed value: 50 A
